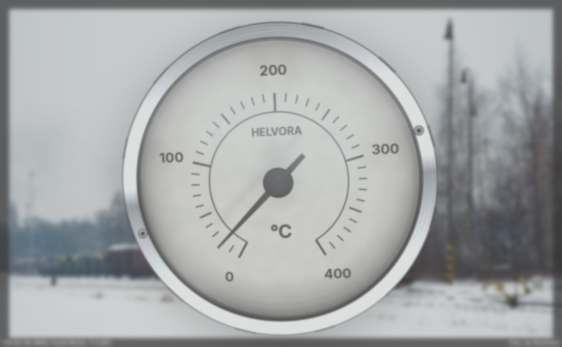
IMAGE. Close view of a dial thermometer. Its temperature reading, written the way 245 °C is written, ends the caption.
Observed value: 20 °C
